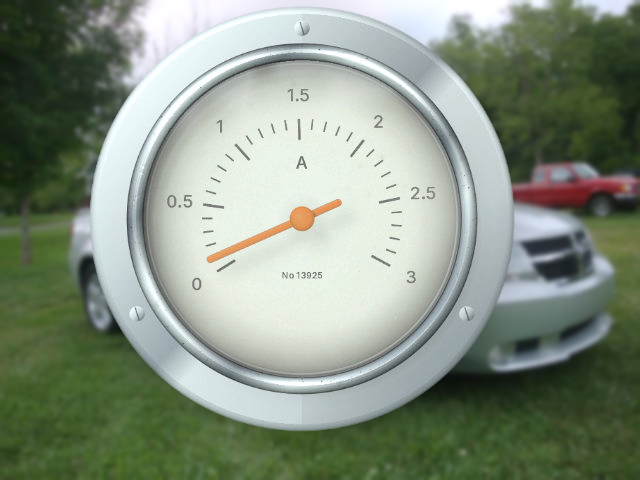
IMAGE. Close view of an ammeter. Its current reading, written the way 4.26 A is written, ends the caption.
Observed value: 0.1 A
